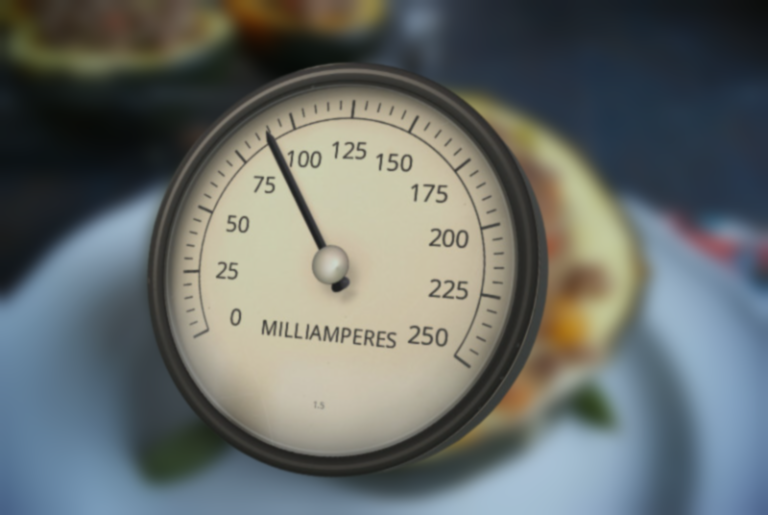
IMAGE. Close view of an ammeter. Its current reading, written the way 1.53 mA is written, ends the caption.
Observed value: 90 mA
